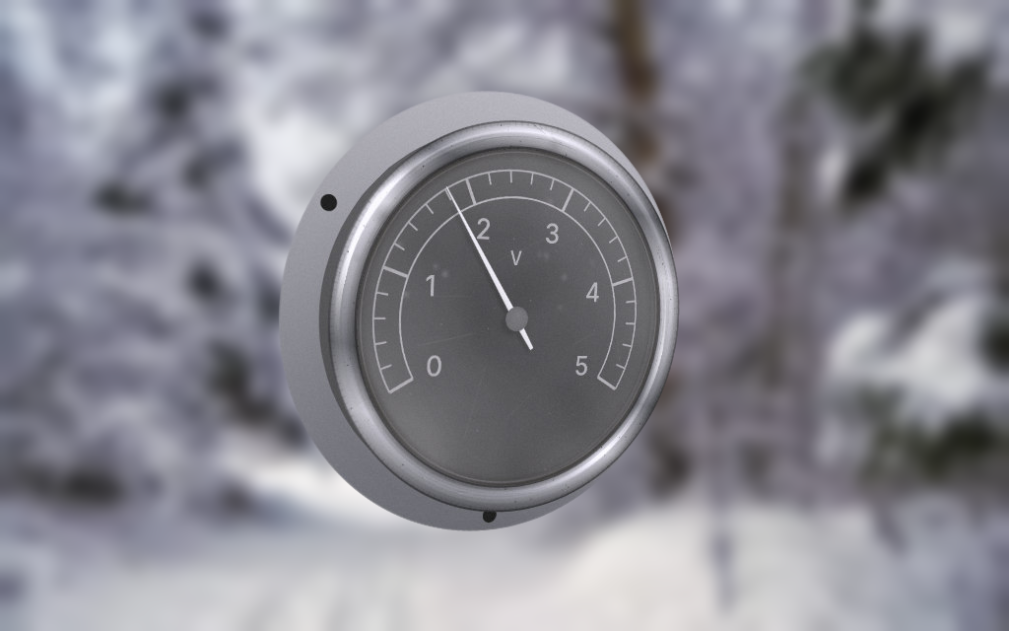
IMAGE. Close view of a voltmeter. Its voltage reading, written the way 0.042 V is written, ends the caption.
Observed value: 1.8 V
